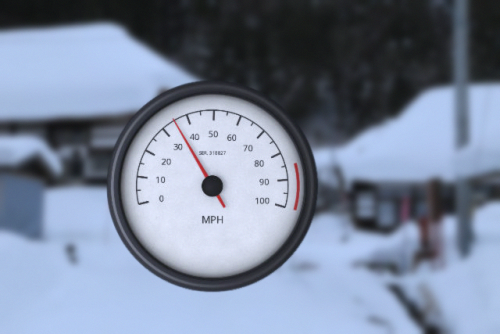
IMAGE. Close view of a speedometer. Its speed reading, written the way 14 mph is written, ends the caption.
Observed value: 35 mph
